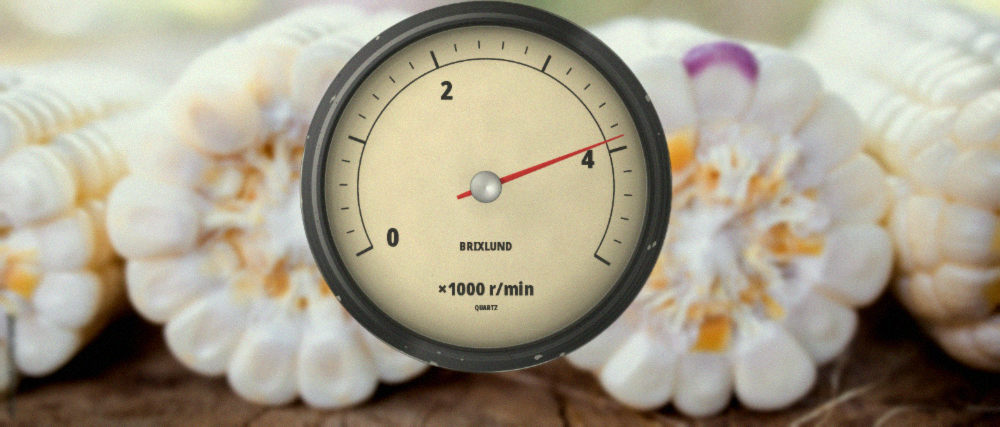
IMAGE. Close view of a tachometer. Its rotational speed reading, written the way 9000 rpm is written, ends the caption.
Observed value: 3900 rpm
